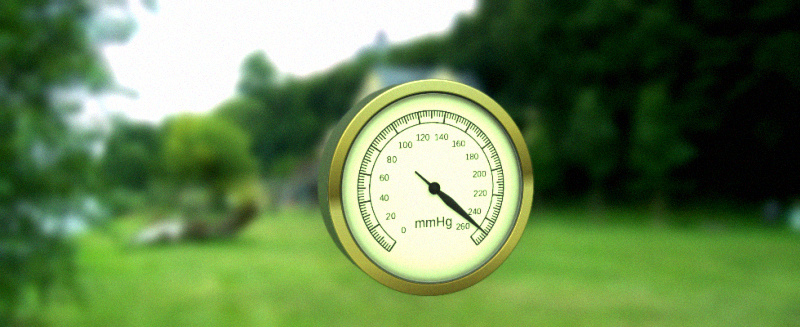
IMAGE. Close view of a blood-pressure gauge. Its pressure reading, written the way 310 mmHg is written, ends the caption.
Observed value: 250 mmHg
